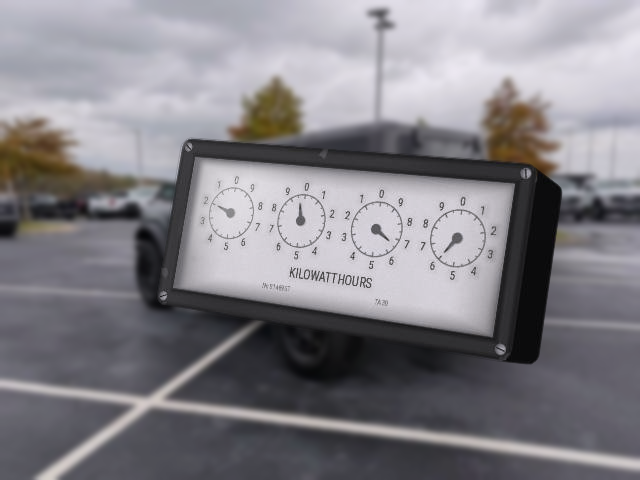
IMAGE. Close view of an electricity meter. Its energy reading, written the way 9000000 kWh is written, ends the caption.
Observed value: 1966 kWh
